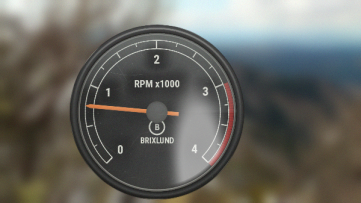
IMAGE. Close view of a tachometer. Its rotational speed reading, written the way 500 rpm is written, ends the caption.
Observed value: 750 rpm
